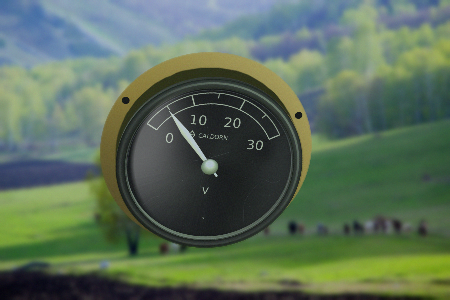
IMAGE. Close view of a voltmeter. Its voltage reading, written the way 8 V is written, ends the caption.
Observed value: 5 V
